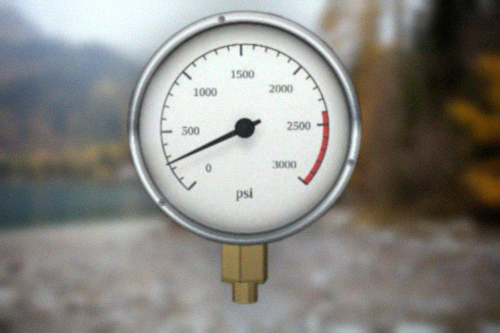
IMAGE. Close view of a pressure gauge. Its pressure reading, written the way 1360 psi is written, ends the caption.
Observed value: 250 psi
